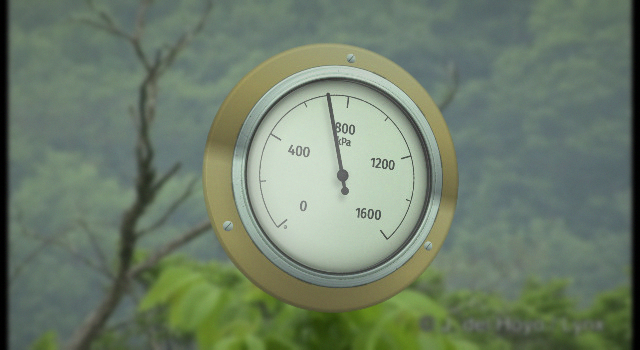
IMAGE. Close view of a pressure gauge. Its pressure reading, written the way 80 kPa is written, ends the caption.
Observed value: 700 kPa
